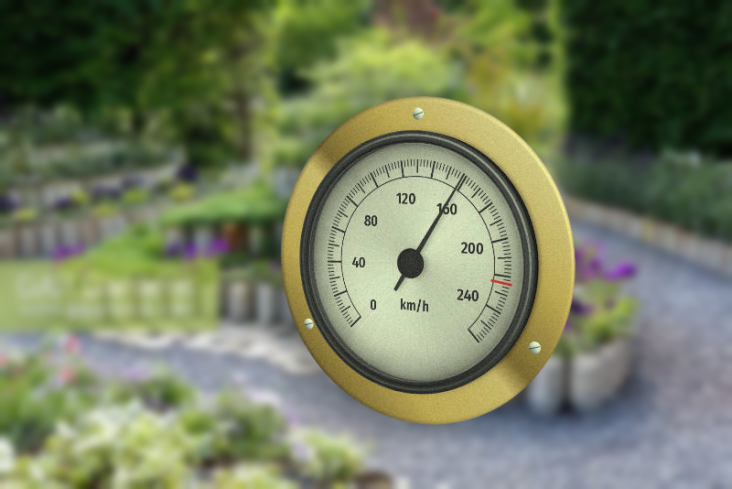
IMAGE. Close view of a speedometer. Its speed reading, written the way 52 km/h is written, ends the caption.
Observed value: 160 km/h
